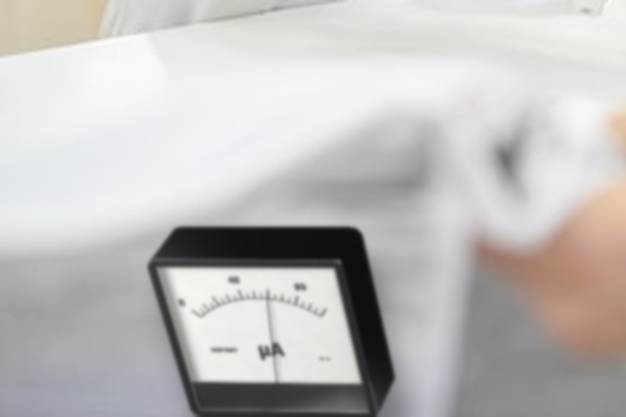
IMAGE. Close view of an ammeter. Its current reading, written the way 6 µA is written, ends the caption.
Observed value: 60 µA
